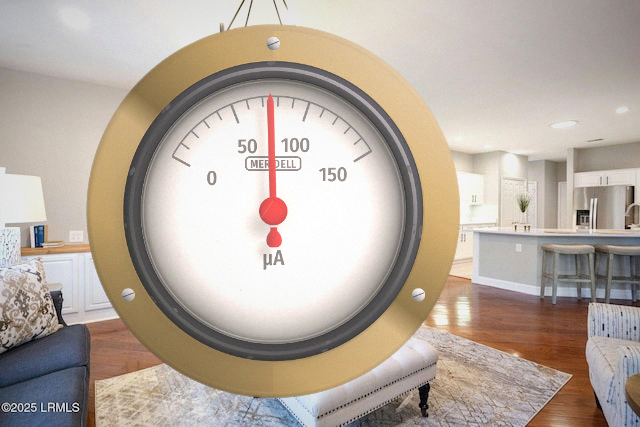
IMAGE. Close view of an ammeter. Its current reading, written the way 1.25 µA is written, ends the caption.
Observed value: 75 µA
